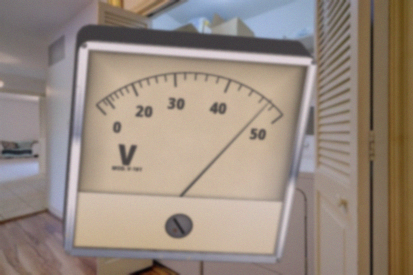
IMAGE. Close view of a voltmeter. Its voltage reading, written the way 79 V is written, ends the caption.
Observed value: 47 V
